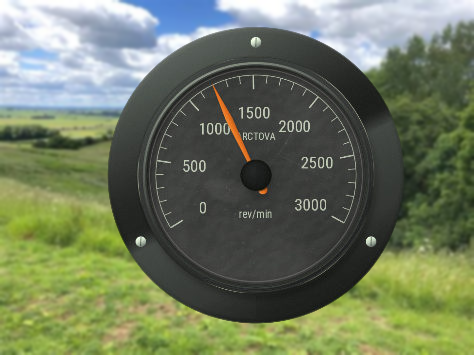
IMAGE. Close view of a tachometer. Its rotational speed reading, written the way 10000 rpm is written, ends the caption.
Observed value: 1200 rpm
